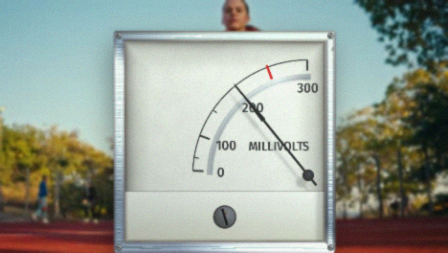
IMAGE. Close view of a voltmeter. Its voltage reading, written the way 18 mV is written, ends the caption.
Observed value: 200 mV
